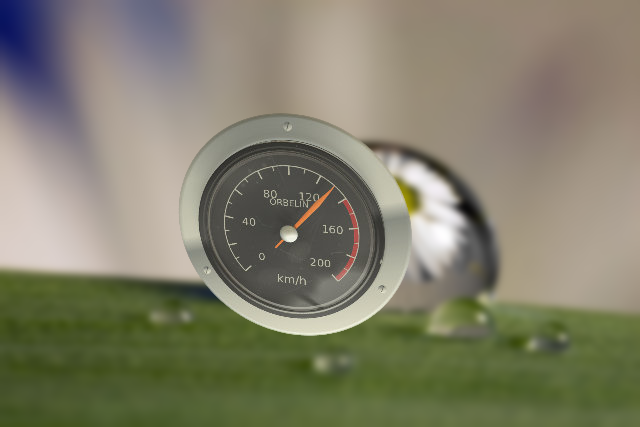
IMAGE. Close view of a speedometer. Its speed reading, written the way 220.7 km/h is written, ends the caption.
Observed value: 130 km/h
